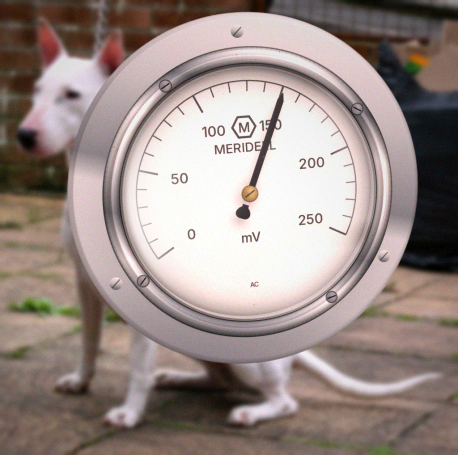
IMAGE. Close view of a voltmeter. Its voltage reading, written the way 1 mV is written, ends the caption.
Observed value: 150 mV
